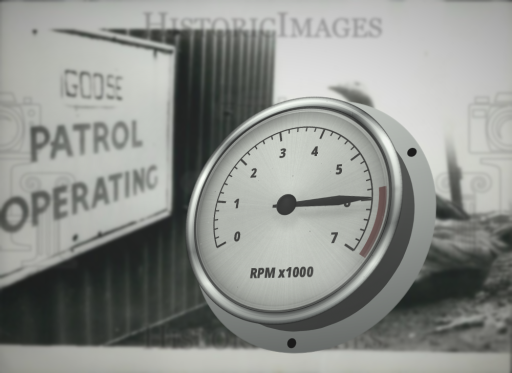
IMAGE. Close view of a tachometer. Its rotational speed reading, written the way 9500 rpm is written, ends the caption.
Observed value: 6000 rpm
